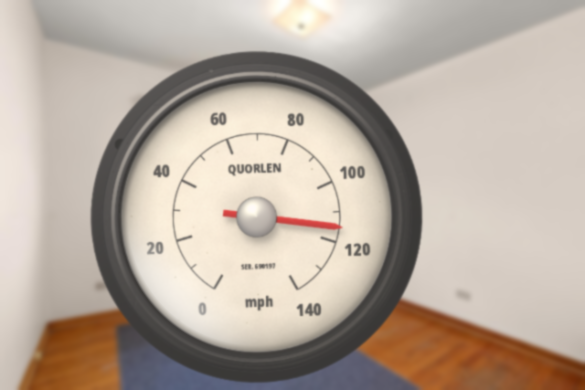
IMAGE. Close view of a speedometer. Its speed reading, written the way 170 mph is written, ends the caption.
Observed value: 115 mph
